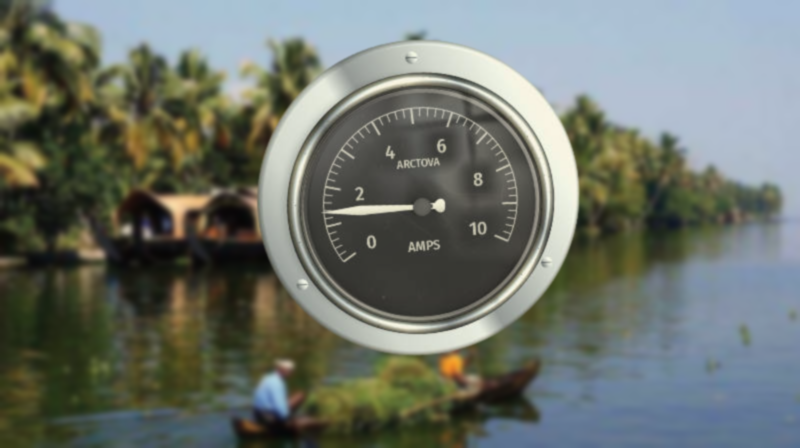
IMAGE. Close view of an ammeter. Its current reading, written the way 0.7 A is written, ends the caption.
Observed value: 1.4 A
